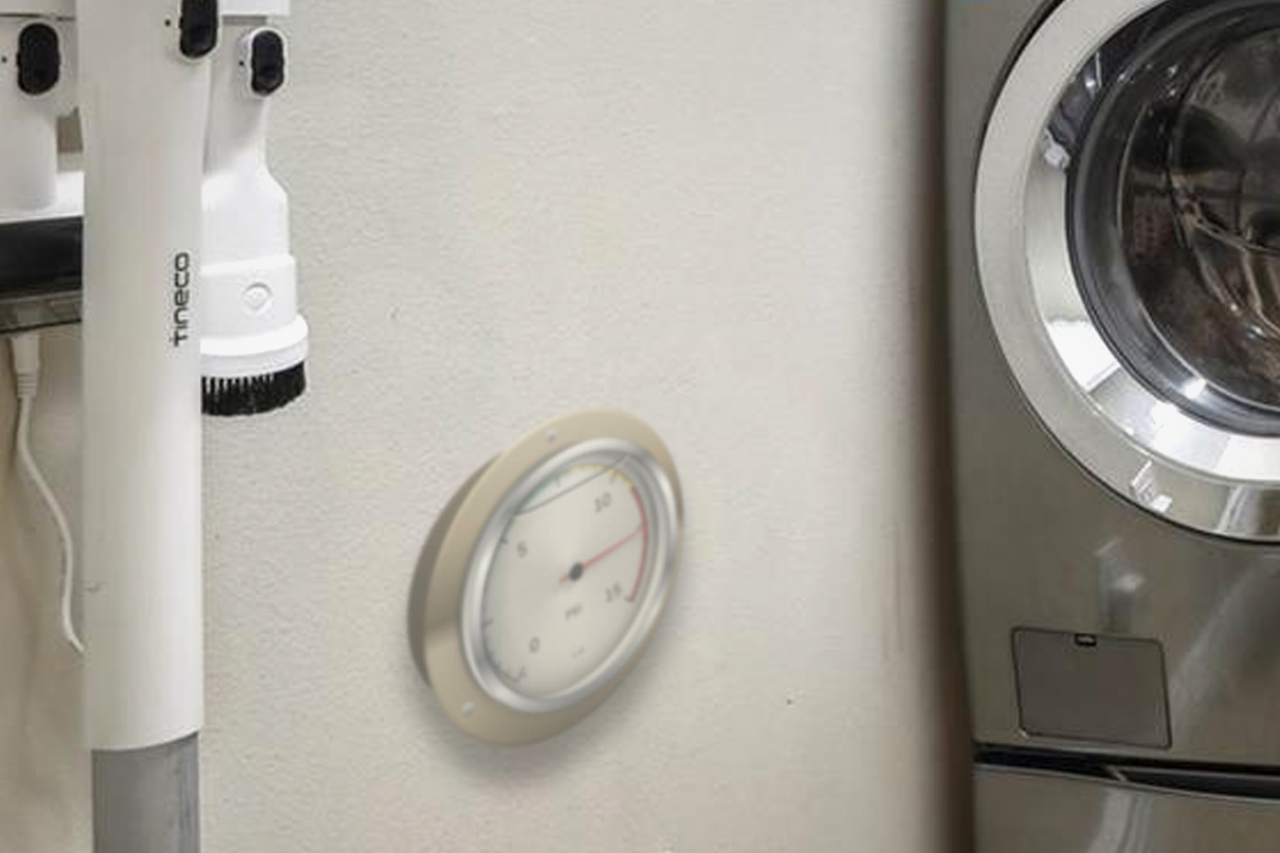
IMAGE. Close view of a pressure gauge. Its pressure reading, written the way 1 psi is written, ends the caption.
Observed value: 12.5 psi
